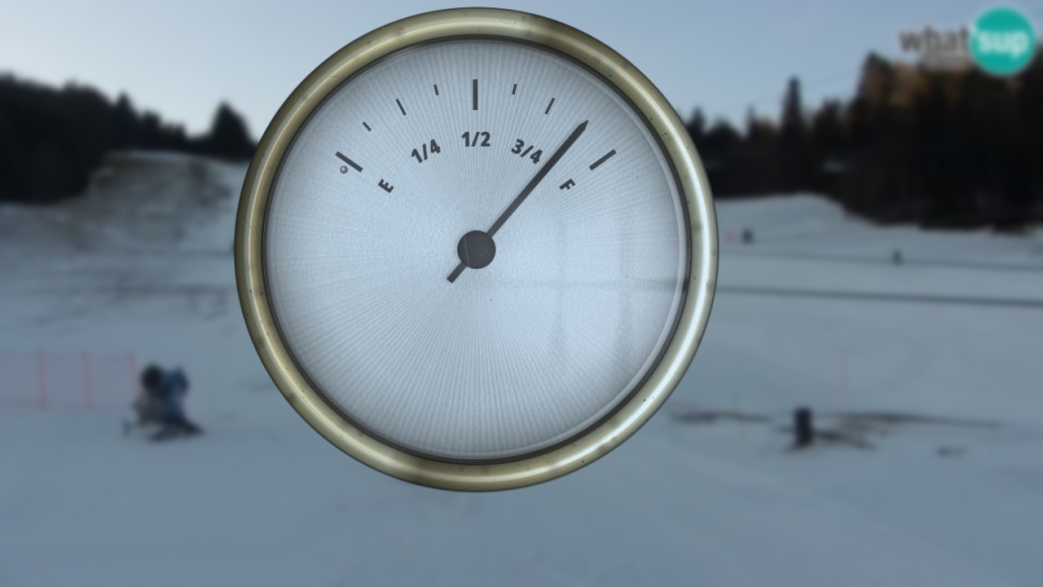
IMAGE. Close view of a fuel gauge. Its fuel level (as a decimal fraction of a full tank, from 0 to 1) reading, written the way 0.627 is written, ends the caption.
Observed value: 0.875
